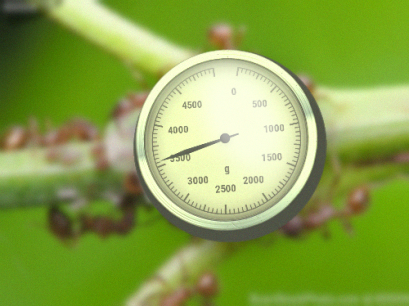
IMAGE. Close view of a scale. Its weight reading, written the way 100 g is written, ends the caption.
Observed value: 3550 g
